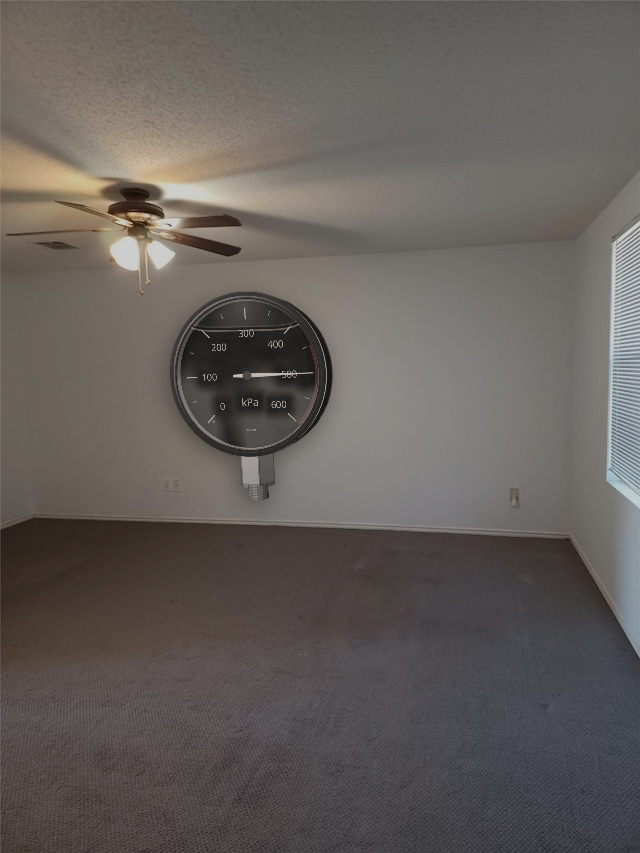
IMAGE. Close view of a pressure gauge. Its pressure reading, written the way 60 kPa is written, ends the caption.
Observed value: 500 kPa
